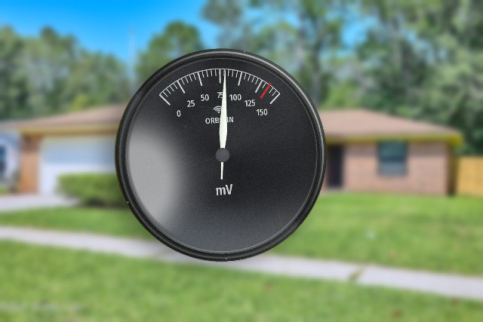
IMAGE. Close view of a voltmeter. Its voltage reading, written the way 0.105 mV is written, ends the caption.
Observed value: 80 mV
